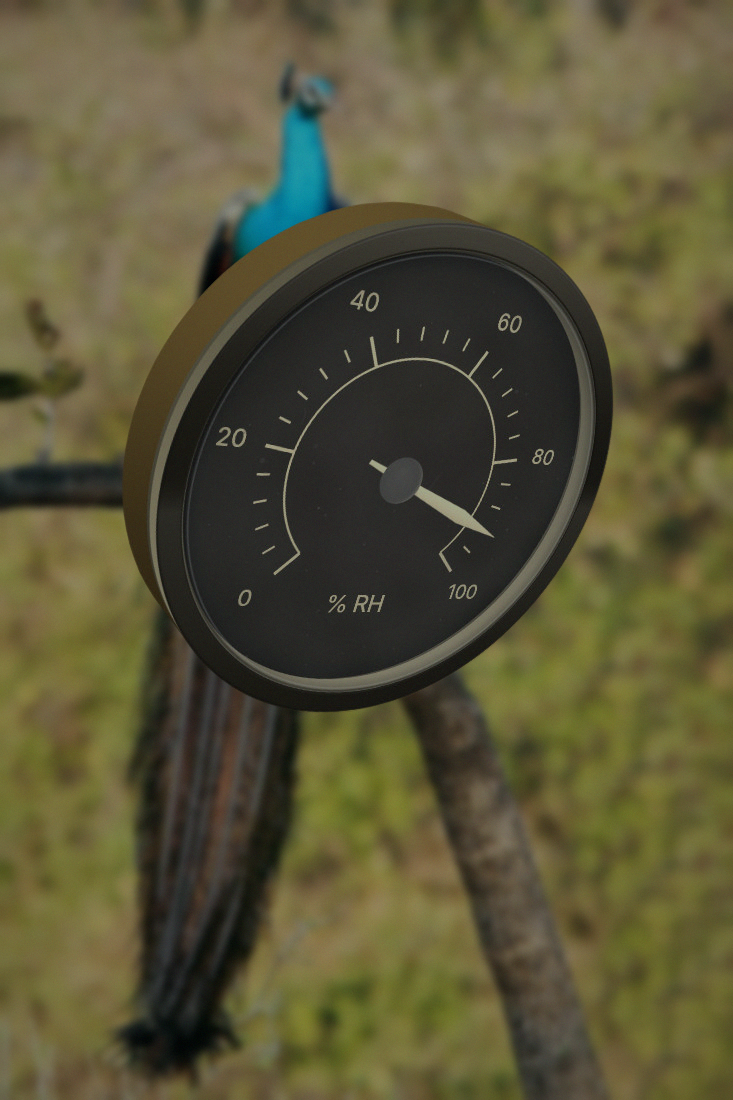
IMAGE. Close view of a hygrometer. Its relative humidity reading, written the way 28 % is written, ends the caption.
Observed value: 92 %
